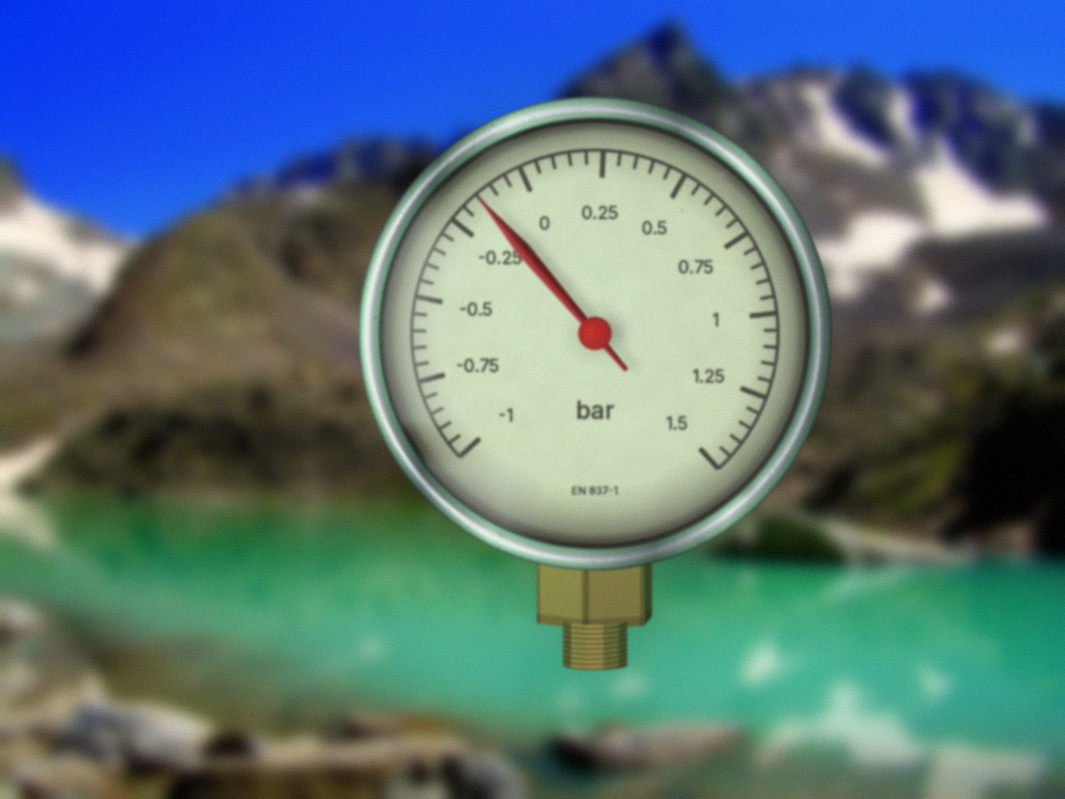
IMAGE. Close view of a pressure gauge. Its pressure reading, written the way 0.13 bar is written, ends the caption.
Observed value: -0.15 bar
